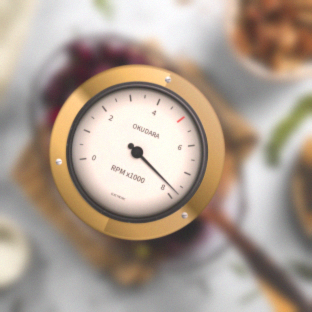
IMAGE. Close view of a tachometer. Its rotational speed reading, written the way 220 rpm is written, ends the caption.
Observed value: 7750 rpm
